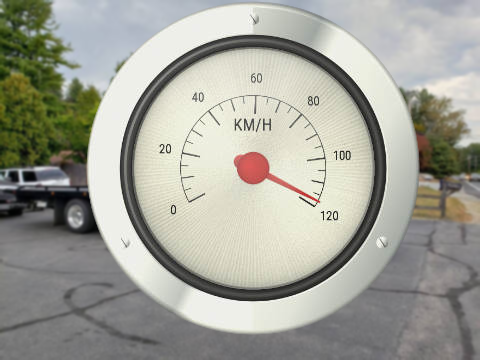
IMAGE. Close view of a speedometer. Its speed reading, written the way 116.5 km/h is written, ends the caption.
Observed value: 117.5 km/h
